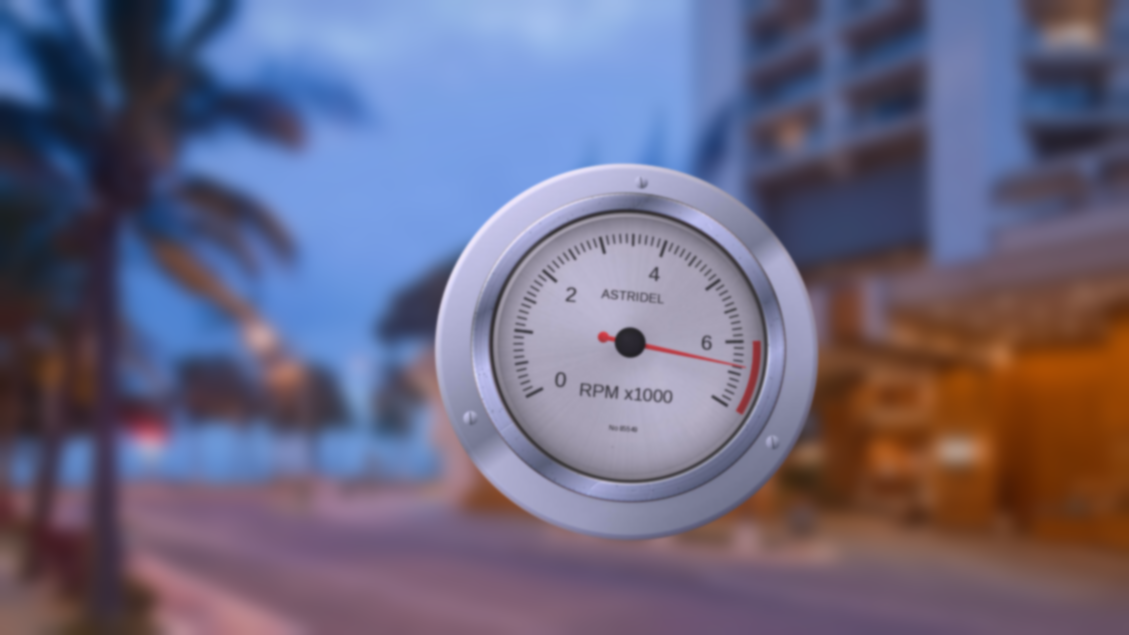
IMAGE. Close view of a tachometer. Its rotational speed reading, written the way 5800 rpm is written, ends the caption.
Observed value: 6400 rpm
